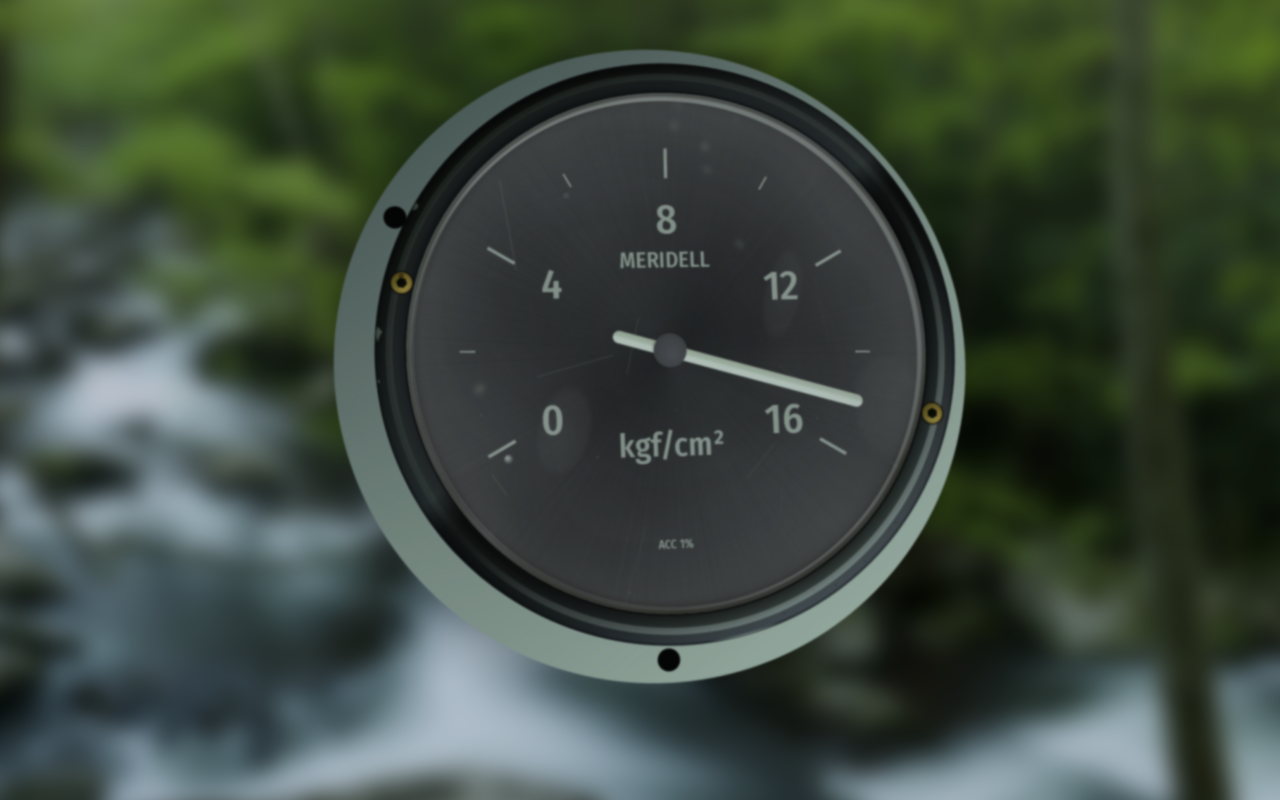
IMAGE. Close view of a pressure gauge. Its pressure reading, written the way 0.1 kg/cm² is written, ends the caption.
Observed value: 15 kg/cm²
